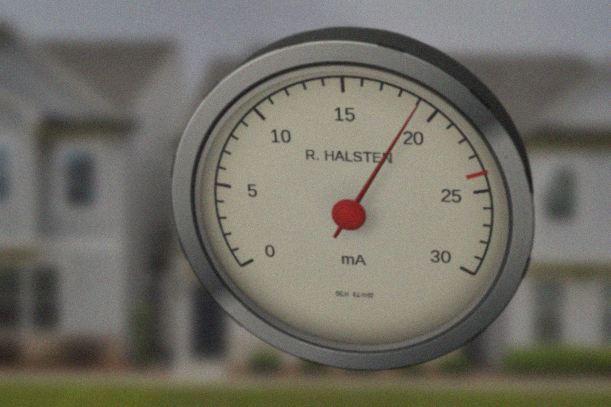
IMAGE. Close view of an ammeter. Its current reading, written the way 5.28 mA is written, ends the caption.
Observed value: 19 mA
